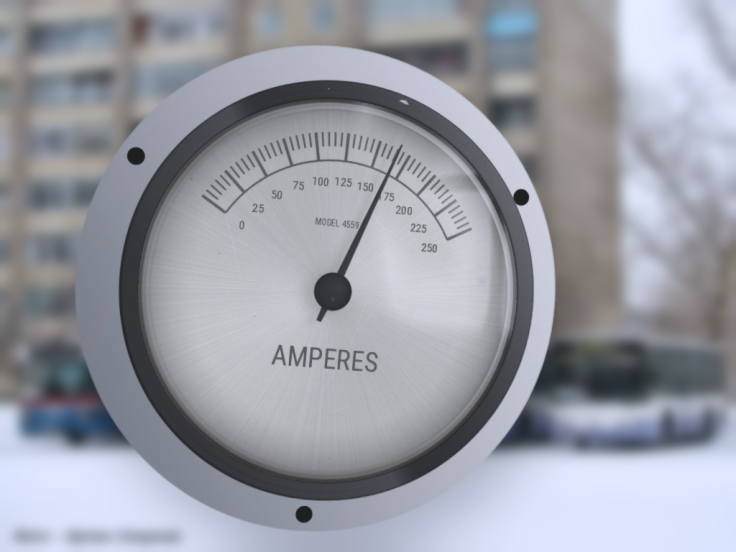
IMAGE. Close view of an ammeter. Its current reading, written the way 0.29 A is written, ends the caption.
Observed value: 165 A
